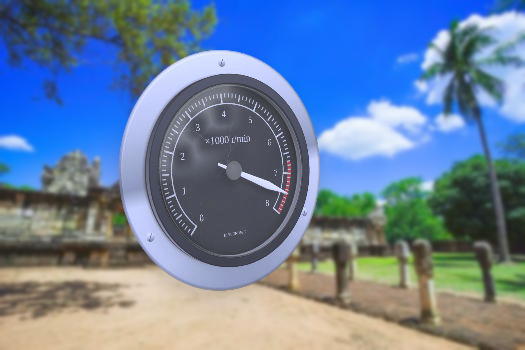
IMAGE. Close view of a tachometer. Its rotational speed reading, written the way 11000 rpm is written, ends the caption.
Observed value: 7500 rpm
